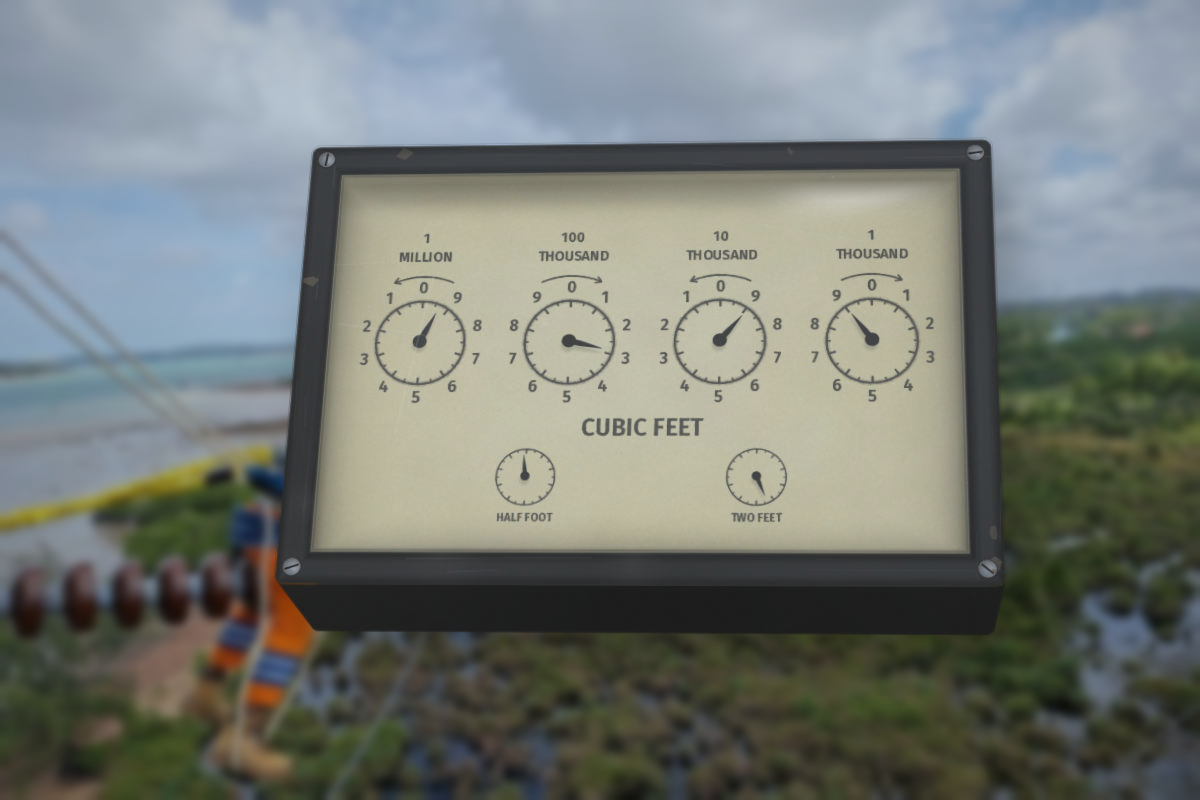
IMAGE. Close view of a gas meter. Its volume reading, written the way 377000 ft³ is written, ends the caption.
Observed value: 928900 ft³
